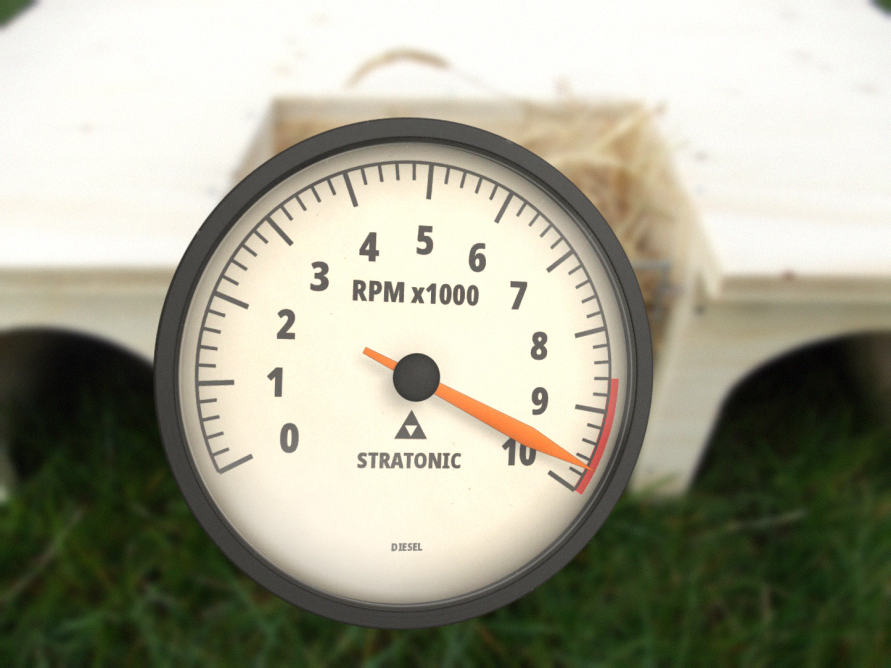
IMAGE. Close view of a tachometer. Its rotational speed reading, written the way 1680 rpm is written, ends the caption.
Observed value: 9700 rpm
